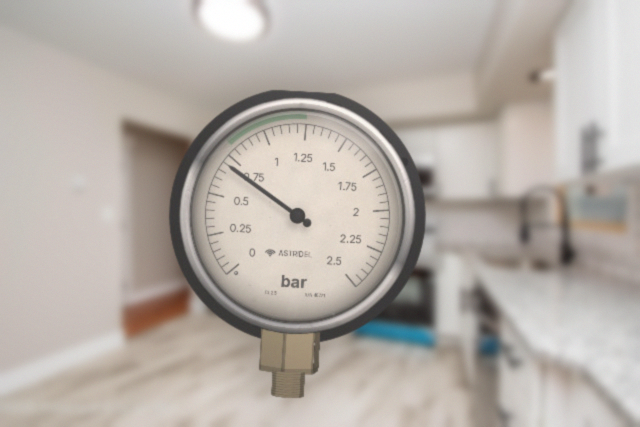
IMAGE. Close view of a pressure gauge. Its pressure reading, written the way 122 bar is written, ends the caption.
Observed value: 0.7 bar
